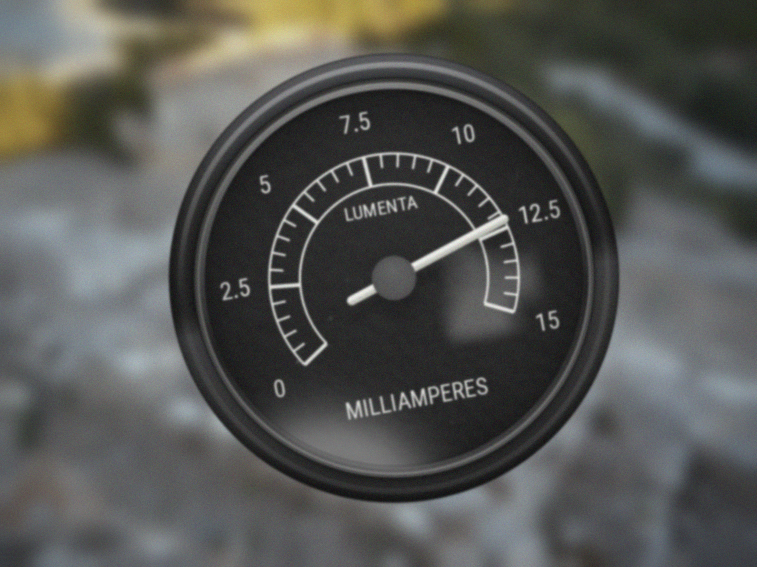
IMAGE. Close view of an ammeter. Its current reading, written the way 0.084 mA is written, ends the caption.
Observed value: 12.25 mA
